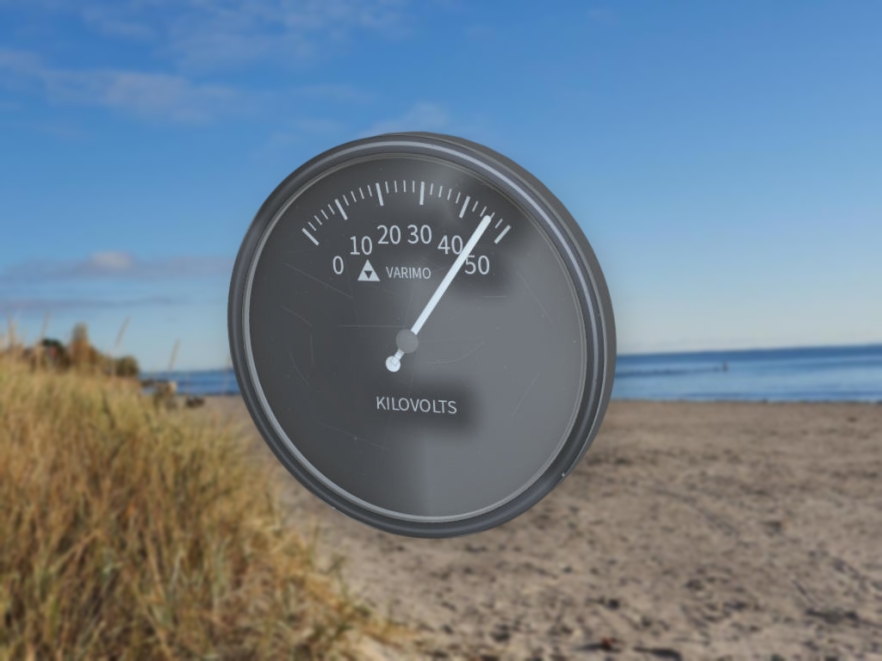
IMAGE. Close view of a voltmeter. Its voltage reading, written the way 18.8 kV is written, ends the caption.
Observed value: 46 kV
